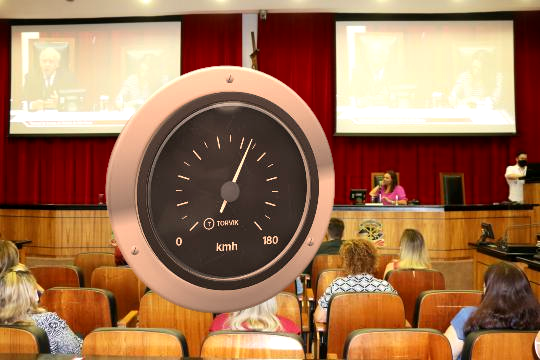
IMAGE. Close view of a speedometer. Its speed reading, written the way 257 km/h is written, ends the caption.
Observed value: 105 km/h
